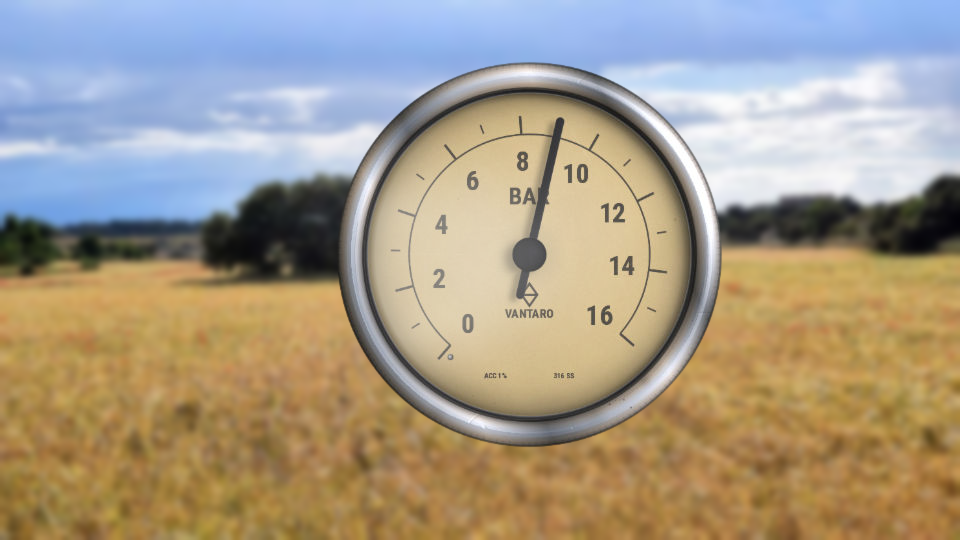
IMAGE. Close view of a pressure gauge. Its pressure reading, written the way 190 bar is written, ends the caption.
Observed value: 9 bar
